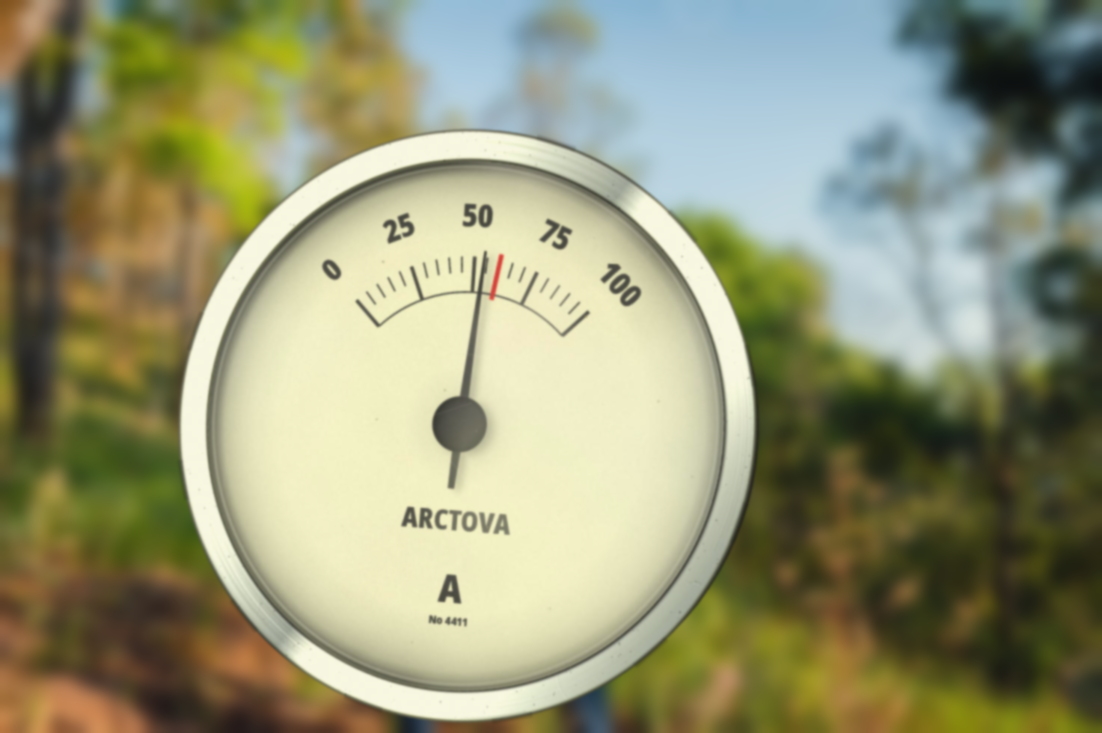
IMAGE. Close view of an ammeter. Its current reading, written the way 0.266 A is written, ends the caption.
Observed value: 55 A
